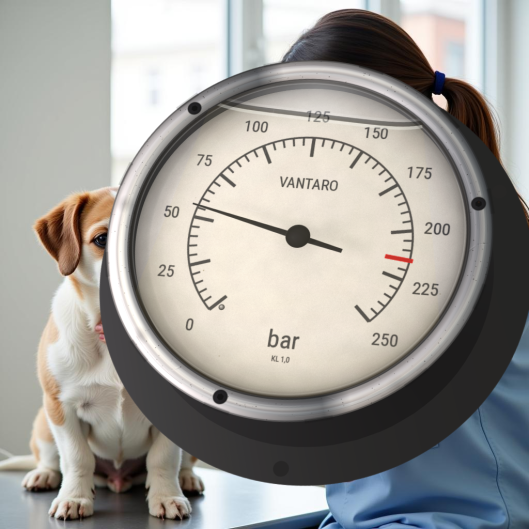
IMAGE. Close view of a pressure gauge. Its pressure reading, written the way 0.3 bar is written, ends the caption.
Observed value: 55 bar
